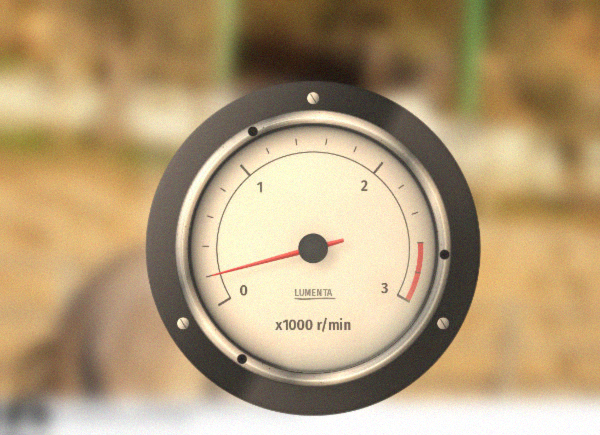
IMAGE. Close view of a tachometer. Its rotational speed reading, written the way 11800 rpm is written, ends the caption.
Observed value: 200 rpm
